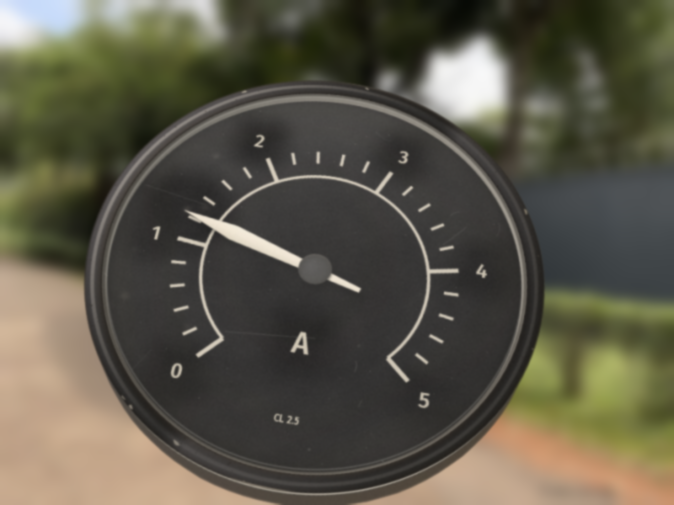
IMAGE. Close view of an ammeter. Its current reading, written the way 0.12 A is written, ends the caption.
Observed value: 1.2 A
